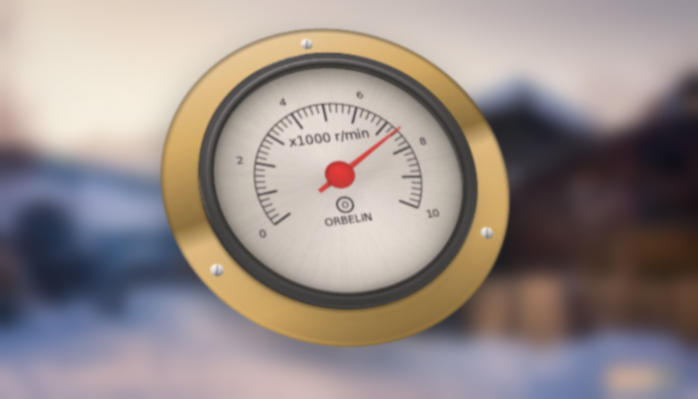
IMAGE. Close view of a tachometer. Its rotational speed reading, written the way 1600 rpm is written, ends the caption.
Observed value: 7400 rpm
